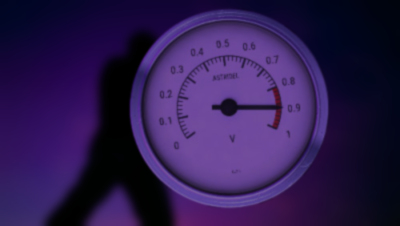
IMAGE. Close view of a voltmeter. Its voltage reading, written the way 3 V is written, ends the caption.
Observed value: 0.9 V
